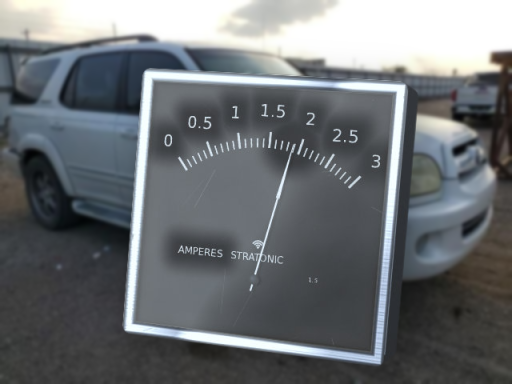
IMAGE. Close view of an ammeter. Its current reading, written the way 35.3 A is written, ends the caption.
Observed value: 1.9 A
